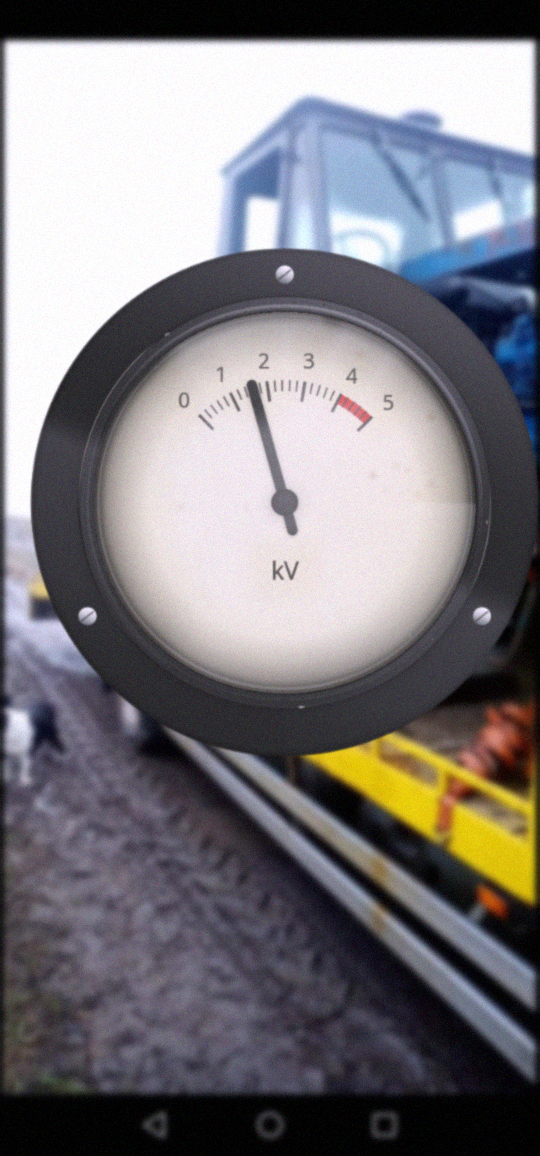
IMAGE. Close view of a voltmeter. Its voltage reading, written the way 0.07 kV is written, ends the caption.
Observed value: 1.6 kV
